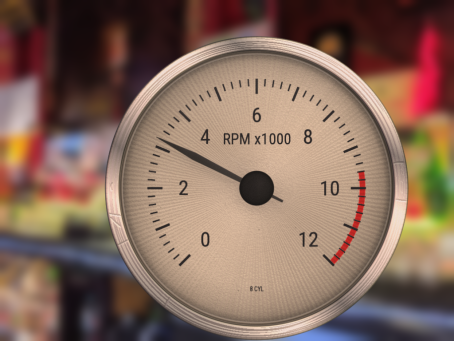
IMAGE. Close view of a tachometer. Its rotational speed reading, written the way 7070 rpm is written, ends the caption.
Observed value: 3200 rpm
